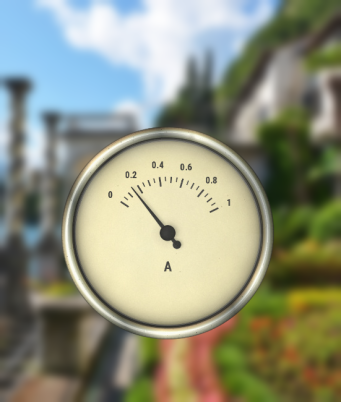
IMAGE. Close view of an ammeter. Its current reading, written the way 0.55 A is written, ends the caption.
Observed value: 0.15 A
